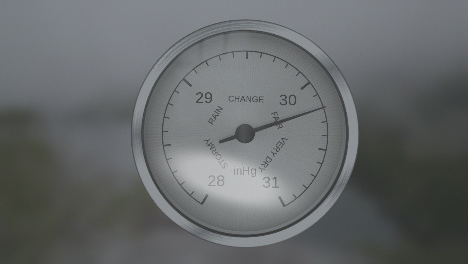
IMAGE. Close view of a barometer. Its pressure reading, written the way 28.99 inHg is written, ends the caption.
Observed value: 30.2 inHg
